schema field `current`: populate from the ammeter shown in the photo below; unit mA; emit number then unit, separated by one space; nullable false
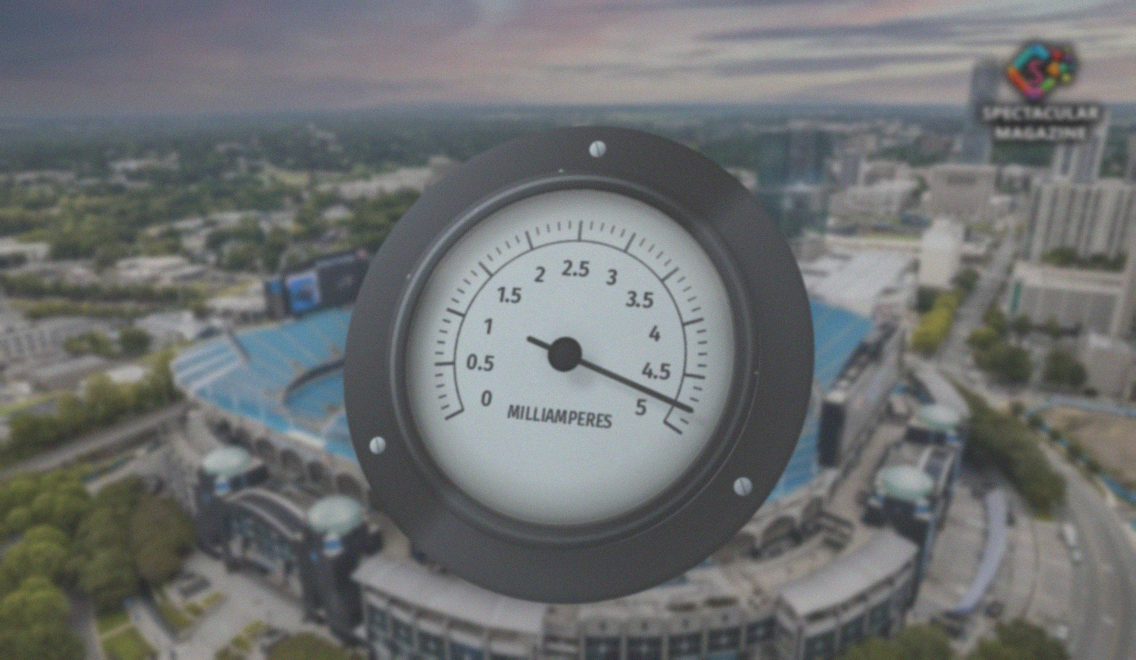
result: 4.8 mA
